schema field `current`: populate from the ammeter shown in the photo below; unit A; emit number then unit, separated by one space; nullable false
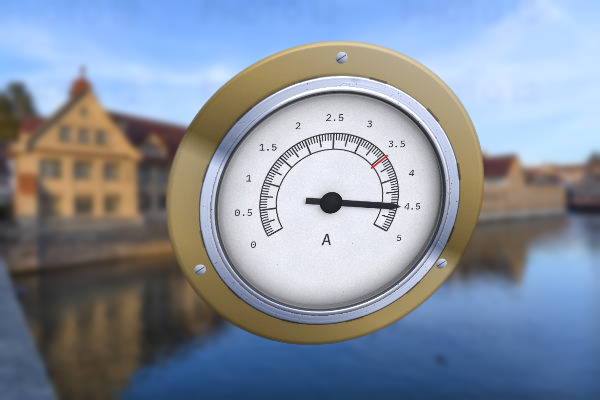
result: 4.5 A
